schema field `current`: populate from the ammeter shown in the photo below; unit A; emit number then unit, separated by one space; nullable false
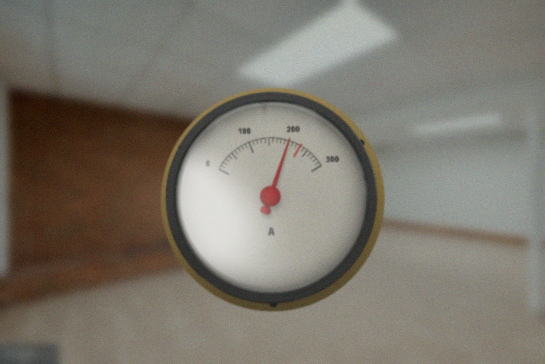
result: 200 A
